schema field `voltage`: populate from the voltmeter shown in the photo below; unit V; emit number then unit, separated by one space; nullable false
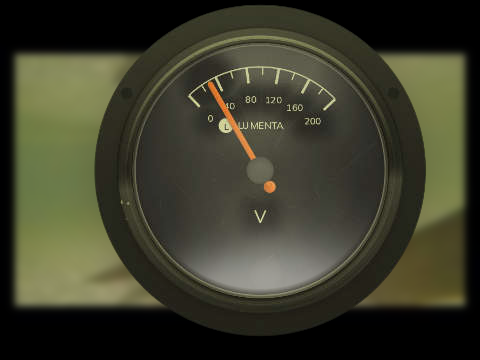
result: 30 V
